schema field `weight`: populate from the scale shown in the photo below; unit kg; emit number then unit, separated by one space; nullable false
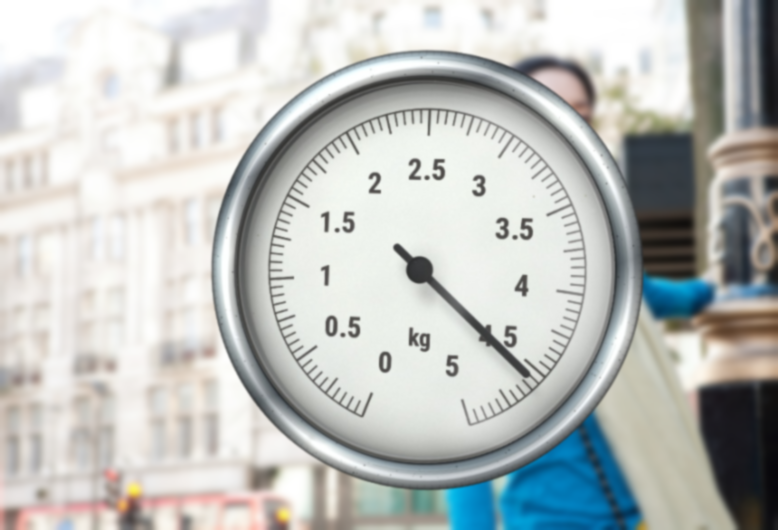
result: 4.55 kg
